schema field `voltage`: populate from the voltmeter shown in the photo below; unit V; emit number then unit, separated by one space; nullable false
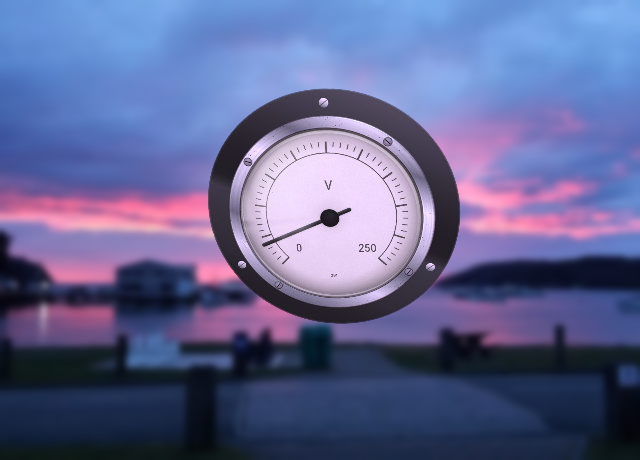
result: 20 V
